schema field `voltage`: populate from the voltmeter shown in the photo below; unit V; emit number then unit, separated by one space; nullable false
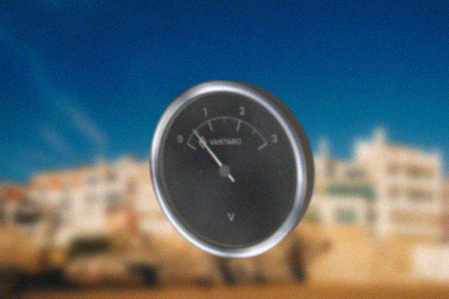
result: 0.5 V
